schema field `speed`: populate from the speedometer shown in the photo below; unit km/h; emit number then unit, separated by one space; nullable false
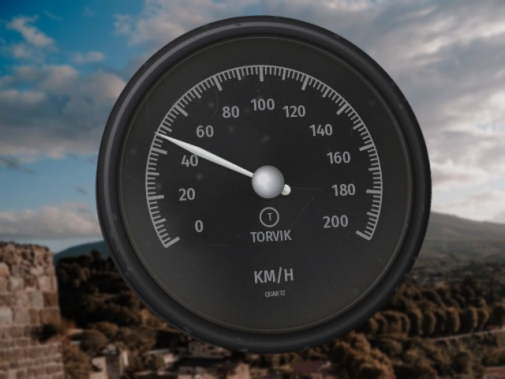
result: 46 km/h
